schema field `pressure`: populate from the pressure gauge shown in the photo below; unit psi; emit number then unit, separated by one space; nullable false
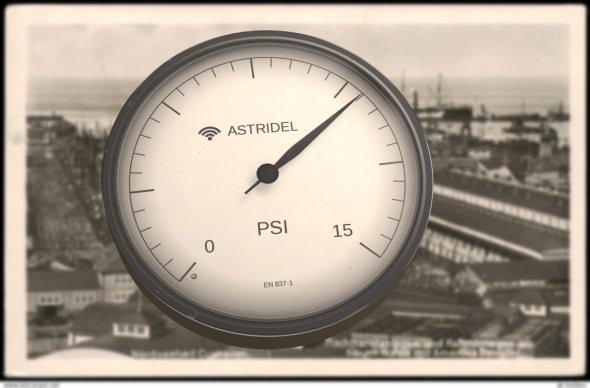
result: 10.5 psi
